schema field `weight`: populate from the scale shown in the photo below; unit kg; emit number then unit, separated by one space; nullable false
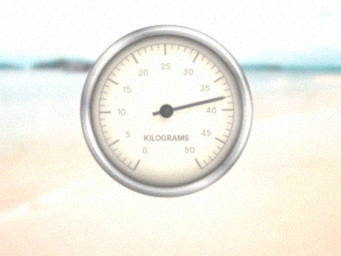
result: 38 kg
